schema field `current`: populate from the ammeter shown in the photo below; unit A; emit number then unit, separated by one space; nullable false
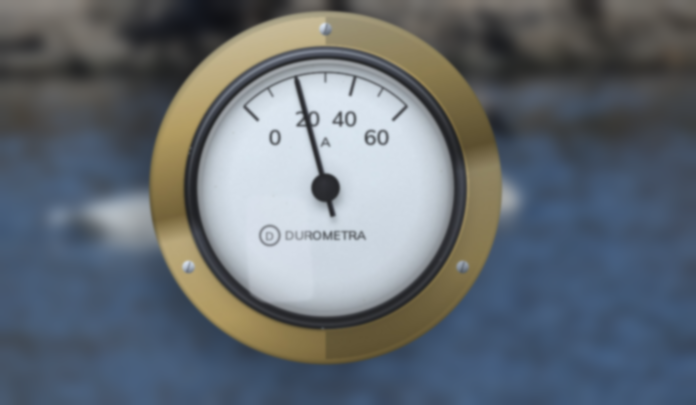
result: 20 A
